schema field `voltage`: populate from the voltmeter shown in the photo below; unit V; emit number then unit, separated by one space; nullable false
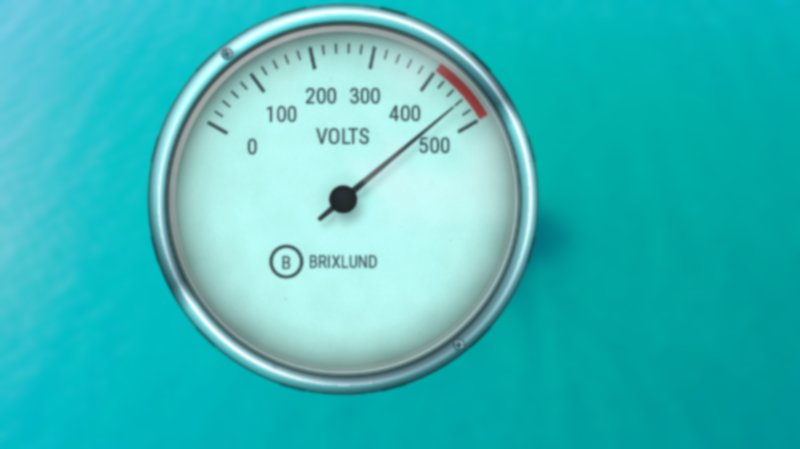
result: 460 V
